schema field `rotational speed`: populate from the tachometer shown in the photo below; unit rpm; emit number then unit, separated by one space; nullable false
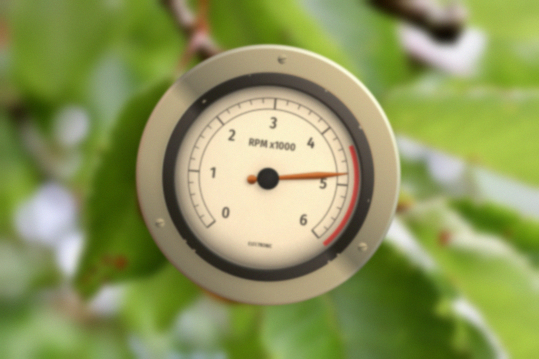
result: 4800 rpm
